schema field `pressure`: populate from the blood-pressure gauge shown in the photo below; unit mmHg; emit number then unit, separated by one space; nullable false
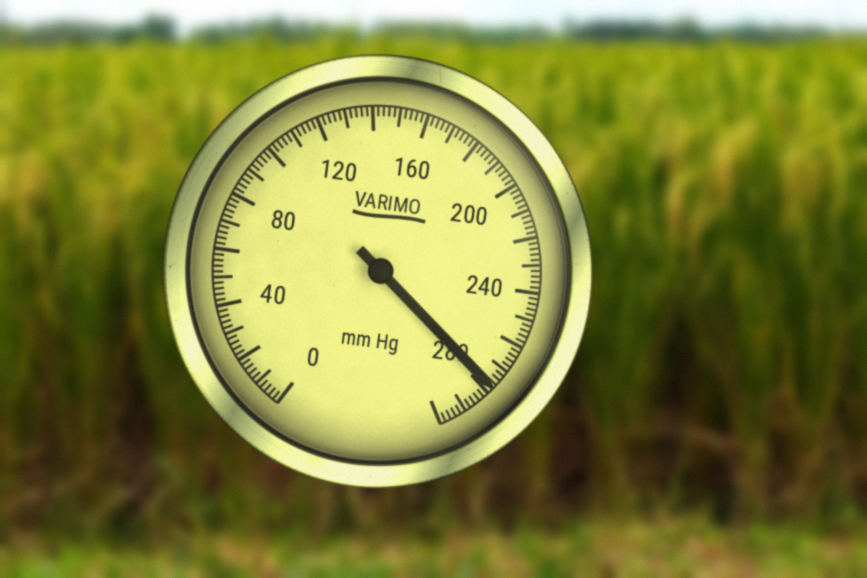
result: 278 mmHg
